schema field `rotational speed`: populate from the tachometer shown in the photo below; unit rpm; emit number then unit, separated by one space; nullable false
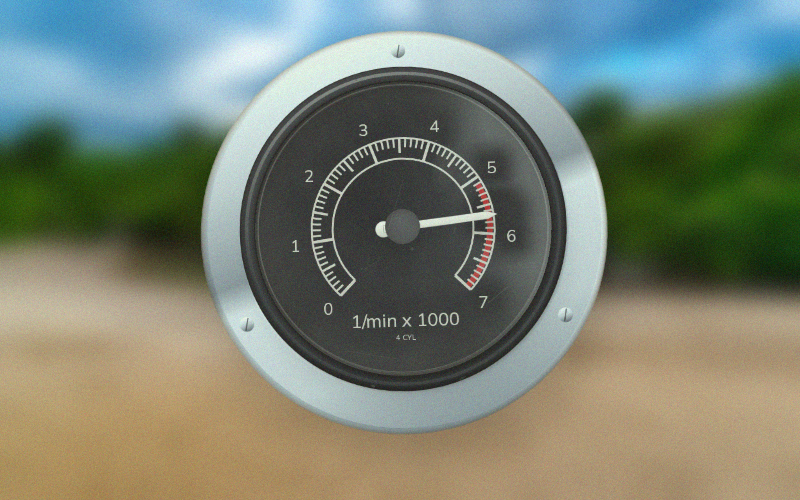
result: 5700 rpm
